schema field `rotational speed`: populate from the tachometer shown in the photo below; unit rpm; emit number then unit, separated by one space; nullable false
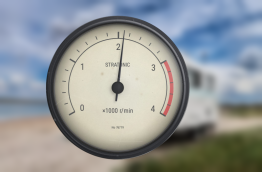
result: 2100 rpm
